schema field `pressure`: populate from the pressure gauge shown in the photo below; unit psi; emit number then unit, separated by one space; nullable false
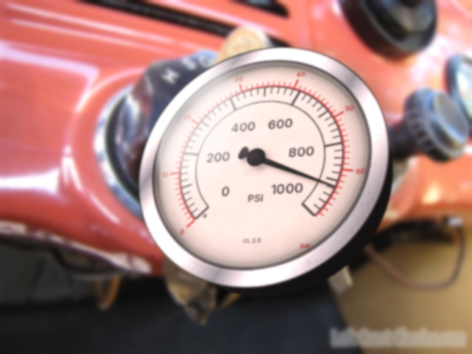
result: 920 psi
